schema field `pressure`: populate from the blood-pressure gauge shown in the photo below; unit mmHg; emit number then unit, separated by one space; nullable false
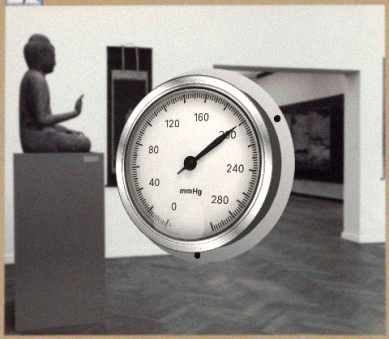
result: 200 mmHg
